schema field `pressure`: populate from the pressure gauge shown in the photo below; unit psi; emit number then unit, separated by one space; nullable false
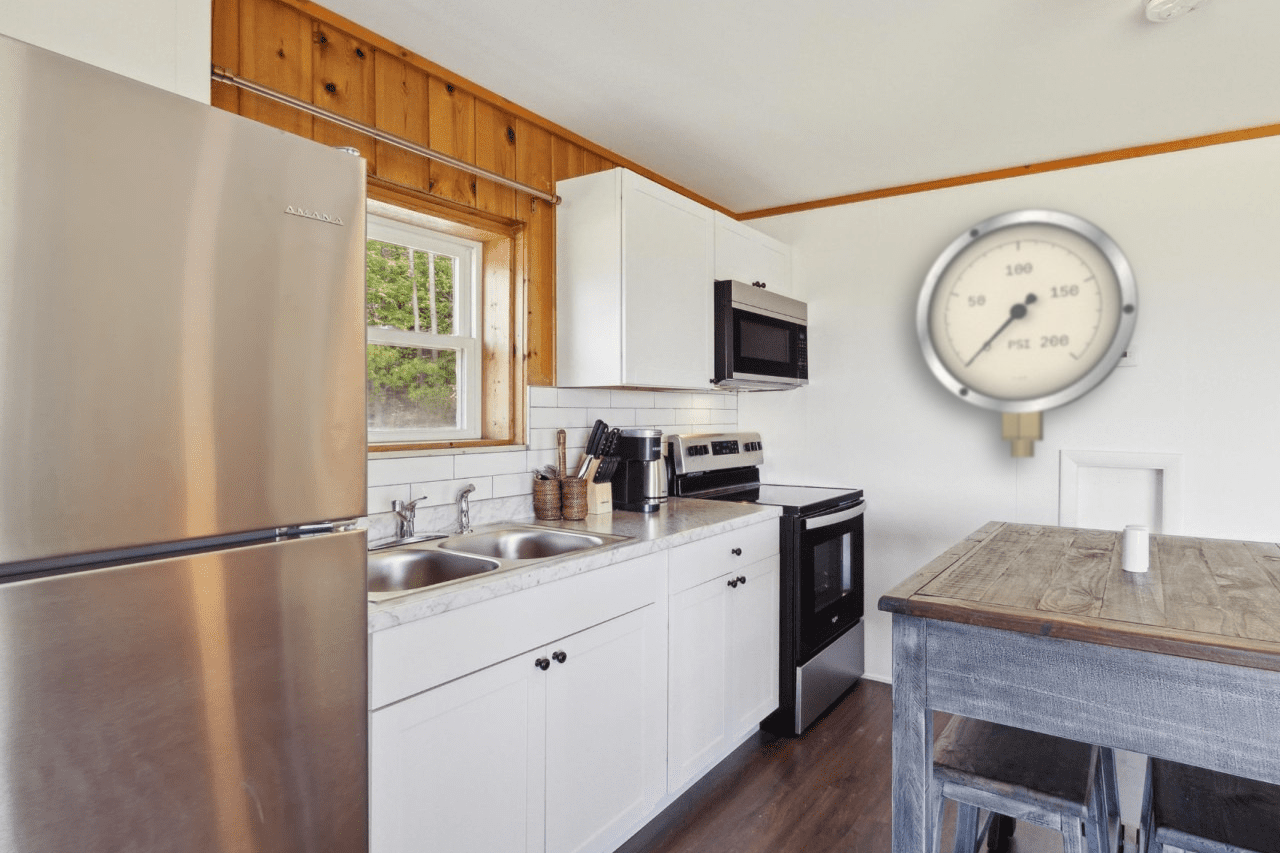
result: 0 psi
